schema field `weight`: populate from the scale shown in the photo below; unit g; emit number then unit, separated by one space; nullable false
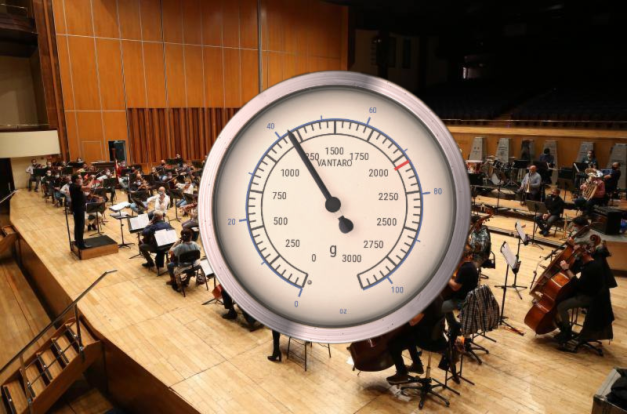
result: 1200 g
